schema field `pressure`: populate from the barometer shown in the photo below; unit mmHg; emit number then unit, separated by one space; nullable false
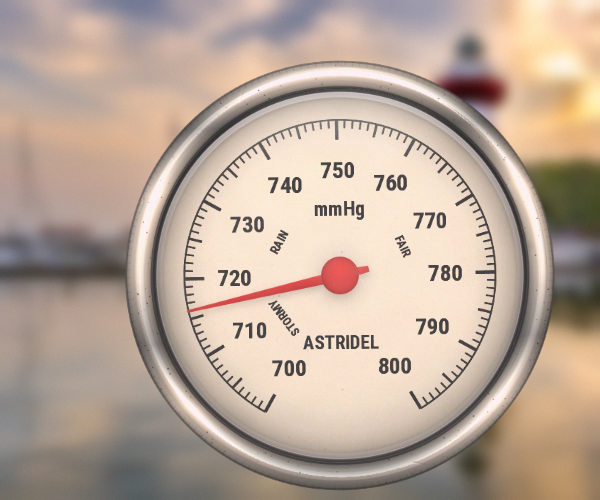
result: 716 mmHg
